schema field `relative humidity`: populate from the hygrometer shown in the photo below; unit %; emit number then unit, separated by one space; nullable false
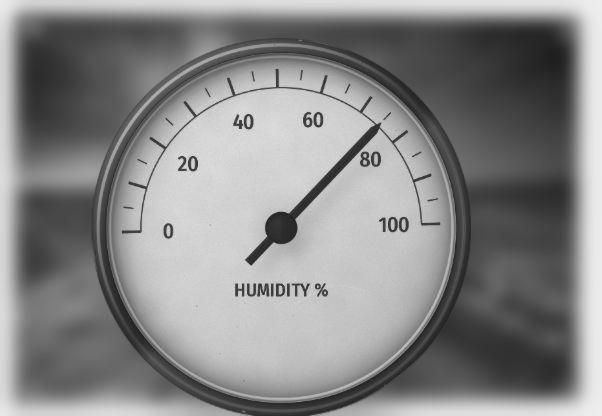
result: 75 %
